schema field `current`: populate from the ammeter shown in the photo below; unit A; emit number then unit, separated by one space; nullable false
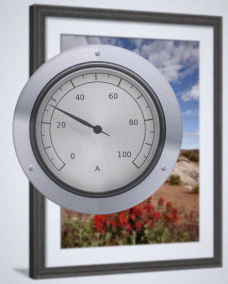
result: 27.5 A
